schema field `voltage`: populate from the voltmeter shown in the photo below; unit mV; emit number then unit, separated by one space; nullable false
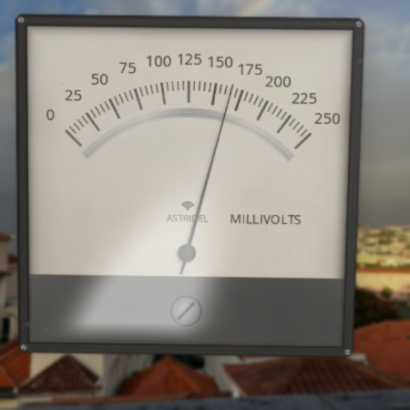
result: 165 mV
